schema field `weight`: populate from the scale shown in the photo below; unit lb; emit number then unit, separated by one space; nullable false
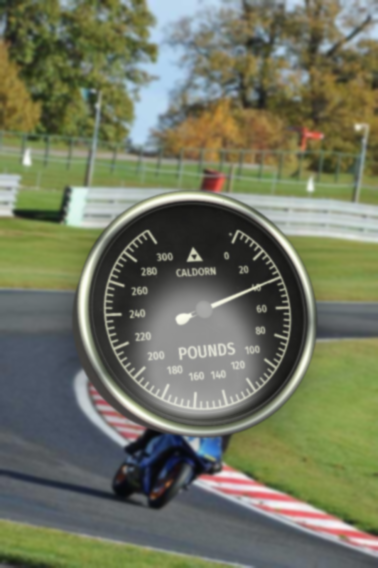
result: 40 lb
